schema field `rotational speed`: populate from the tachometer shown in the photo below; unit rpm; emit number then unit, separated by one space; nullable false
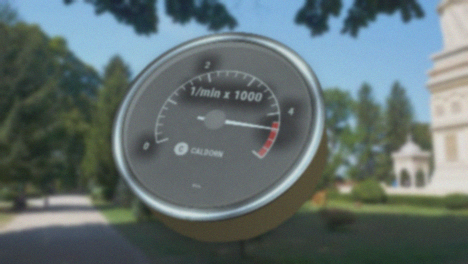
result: 4400 rpm
